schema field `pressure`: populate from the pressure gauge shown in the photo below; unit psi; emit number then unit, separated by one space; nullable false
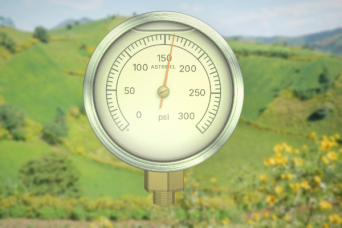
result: 160 psi
